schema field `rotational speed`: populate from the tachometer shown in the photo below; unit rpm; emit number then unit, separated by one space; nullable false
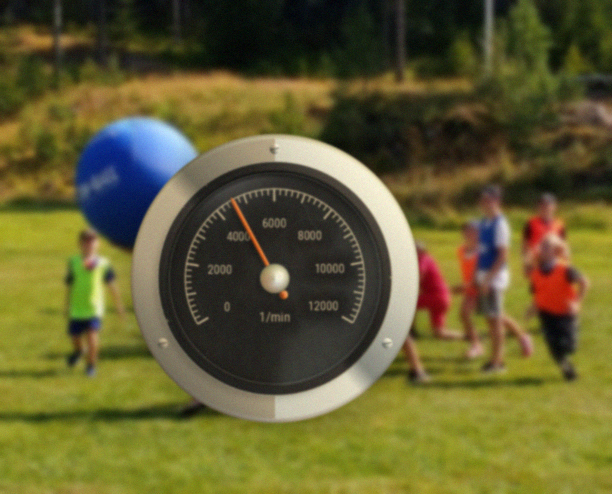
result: 4600 rpm
